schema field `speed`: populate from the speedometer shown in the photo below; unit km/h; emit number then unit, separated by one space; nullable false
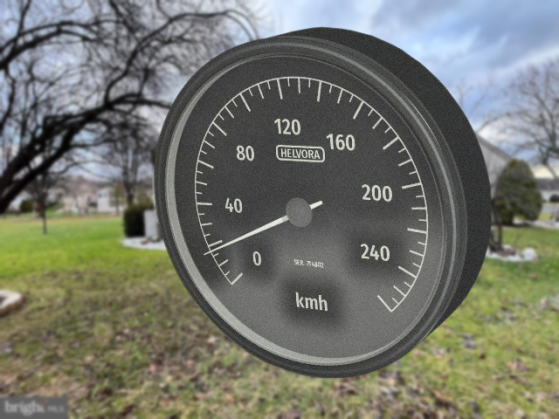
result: 17.5 km/h
